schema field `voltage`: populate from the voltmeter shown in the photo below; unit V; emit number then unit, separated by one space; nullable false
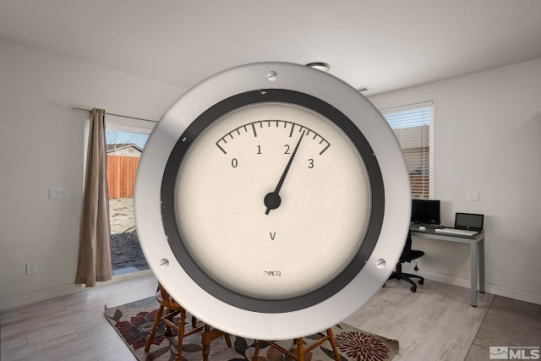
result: 2.3 V
